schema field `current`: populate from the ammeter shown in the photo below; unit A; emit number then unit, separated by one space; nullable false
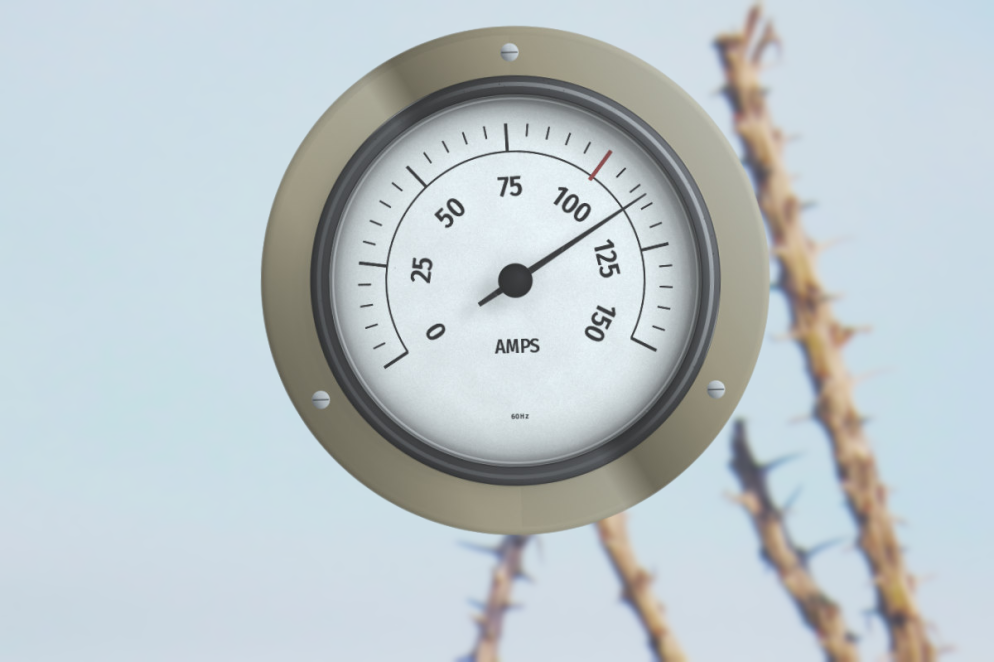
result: 112.5 A
